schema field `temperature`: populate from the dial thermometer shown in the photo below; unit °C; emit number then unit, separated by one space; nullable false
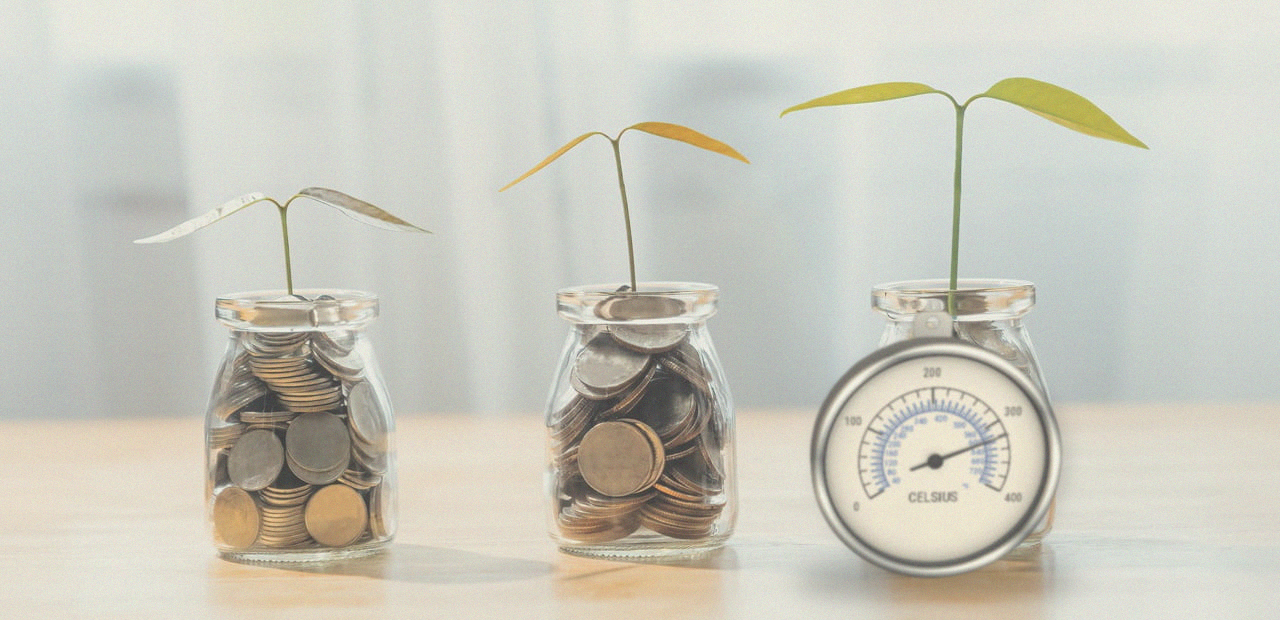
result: 320 °C
